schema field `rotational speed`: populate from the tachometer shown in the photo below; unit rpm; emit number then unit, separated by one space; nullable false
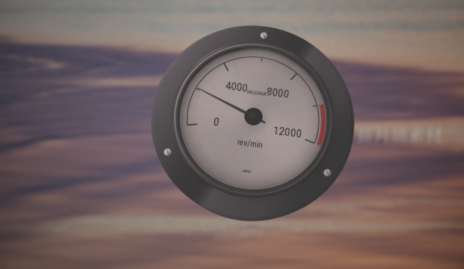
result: 2000 rpm
